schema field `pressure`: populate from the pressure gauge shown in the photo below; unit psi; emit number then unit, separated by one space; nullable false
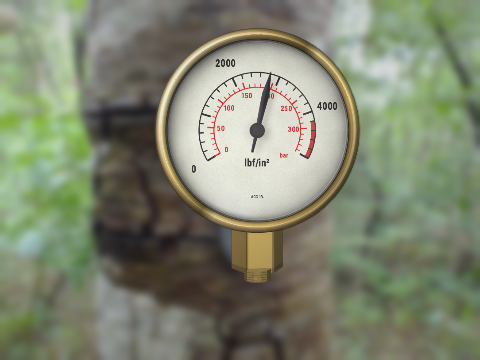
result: 2800 psi
